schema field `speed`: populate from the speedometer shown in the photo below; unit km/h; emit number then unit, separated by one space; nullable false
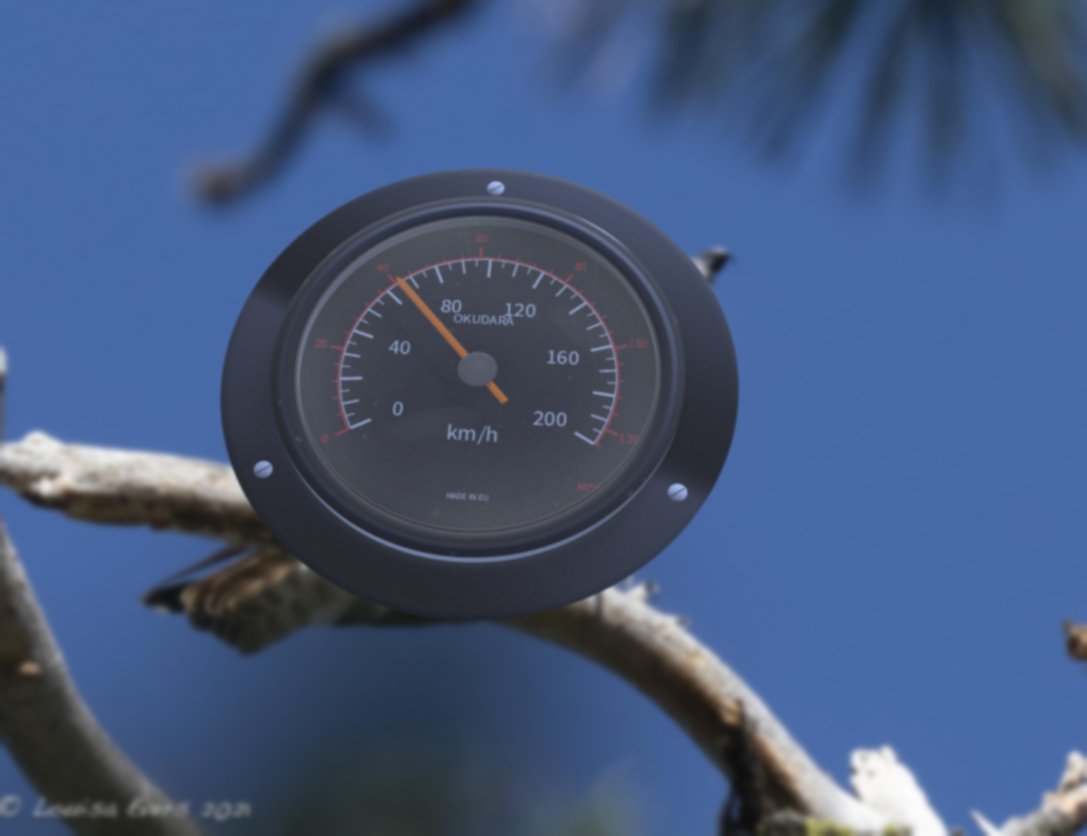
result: 65 km/h
